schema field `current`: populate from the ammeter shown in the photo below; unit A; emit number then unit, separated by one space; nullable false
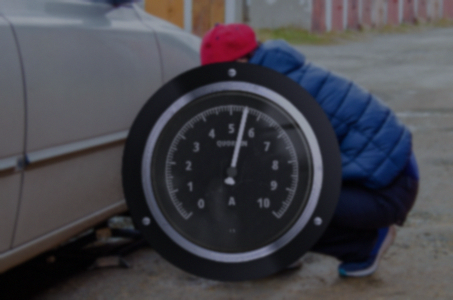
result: 5.5 A
